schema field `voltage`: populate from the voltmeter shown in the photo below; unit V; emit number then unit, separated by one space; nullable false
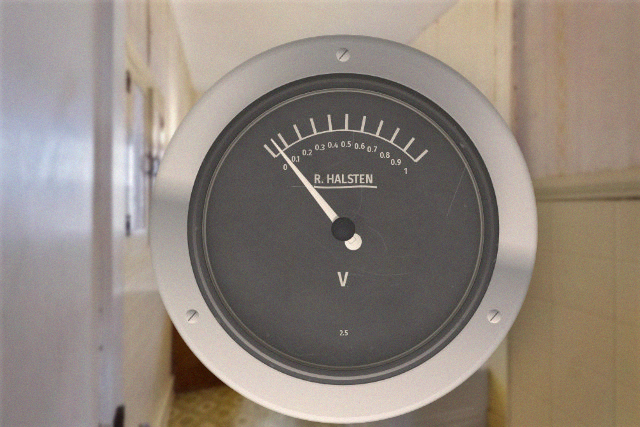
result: 0.05 V
